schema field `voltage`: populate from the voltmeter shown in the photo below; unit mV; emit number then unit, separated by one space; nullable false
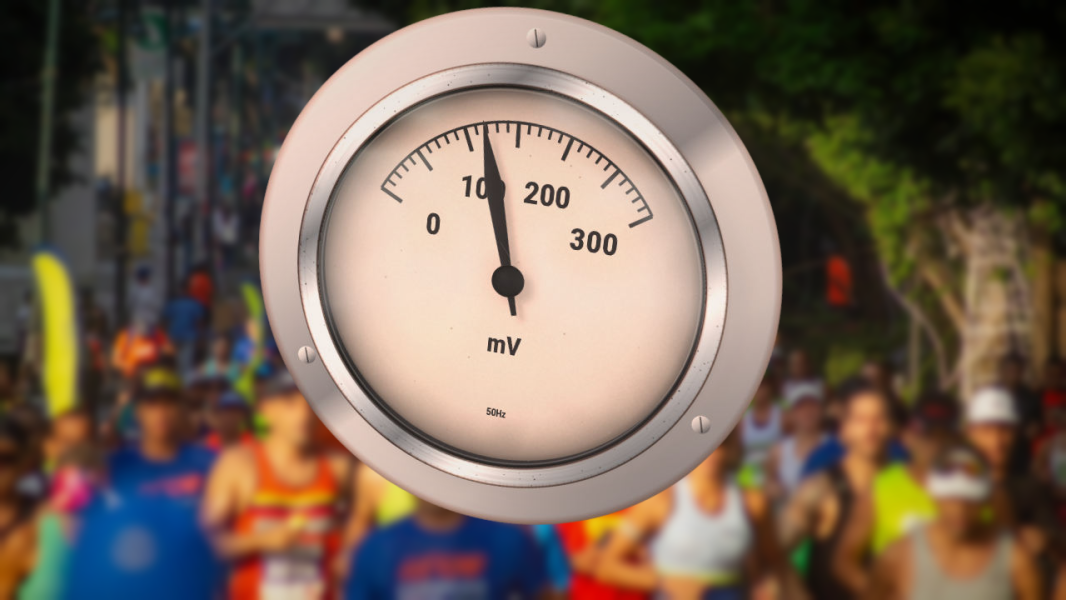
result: 120 mV
